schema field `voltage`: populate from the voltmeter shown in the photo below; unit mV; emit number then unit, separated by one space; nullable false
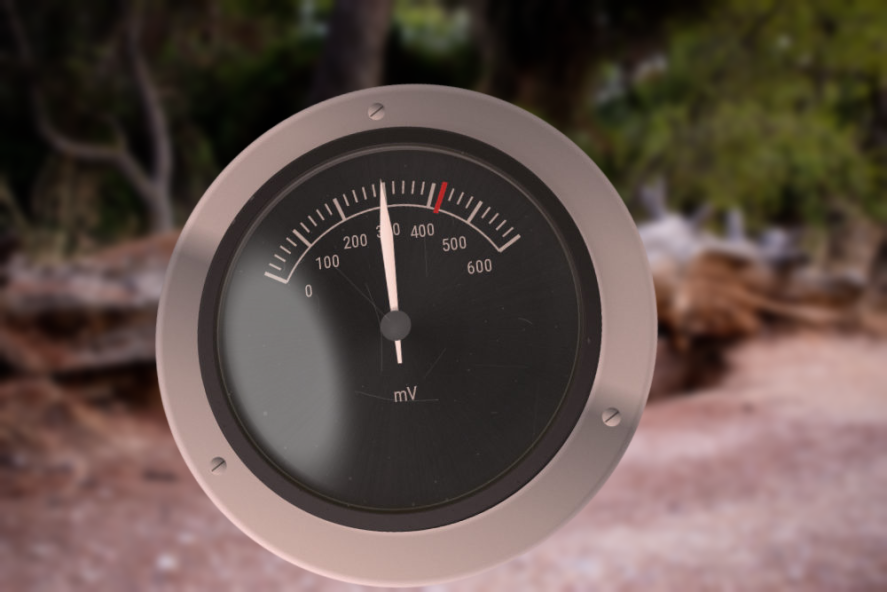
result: 300 mV
